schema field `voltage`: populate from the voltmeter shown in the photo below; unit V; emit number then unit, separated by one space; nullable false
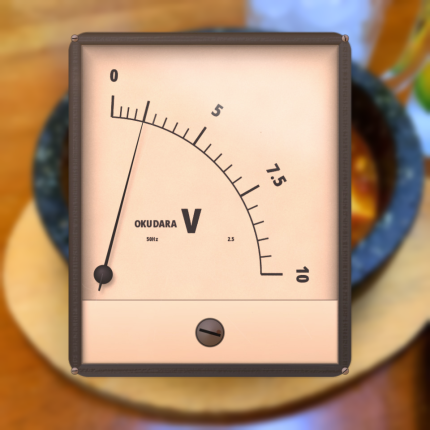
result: 2.5 V
